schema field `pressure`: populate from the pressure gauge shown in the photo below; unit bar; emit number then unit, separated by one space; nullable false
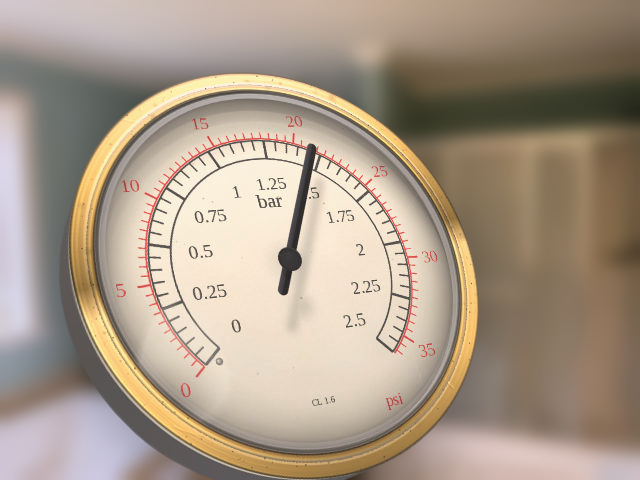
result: 1.45 bar
